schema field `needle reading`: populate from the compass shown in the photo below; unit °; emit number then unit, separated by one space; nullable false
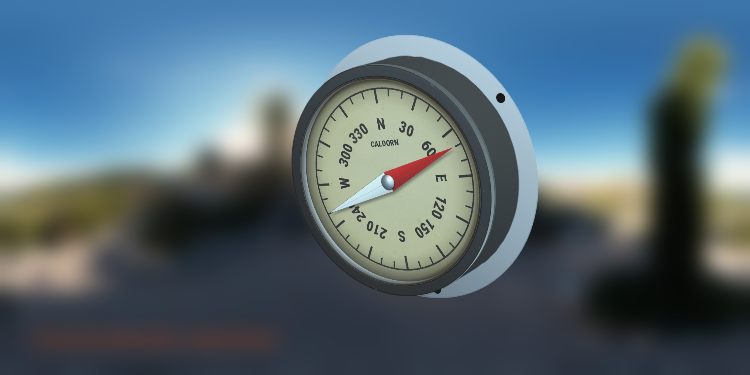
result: 70 °
